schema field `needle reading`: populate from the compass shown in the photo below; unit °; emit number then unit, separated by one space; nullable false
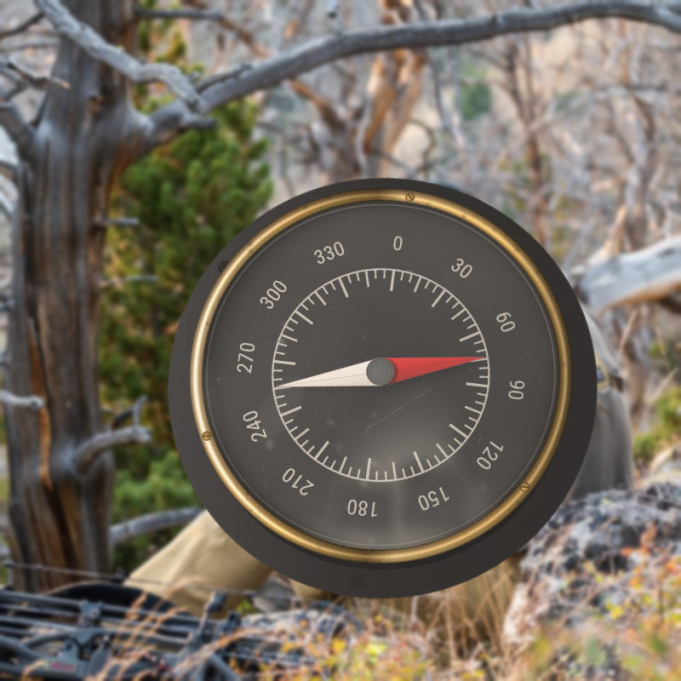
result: 75 °
